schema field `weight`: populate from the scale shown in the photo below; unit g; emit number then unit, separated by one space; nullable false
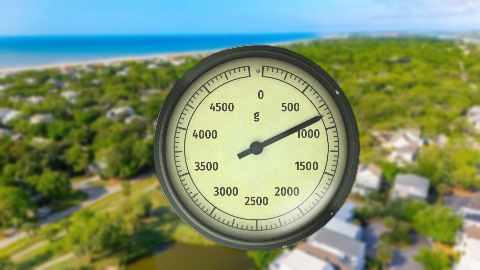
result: 850 g
